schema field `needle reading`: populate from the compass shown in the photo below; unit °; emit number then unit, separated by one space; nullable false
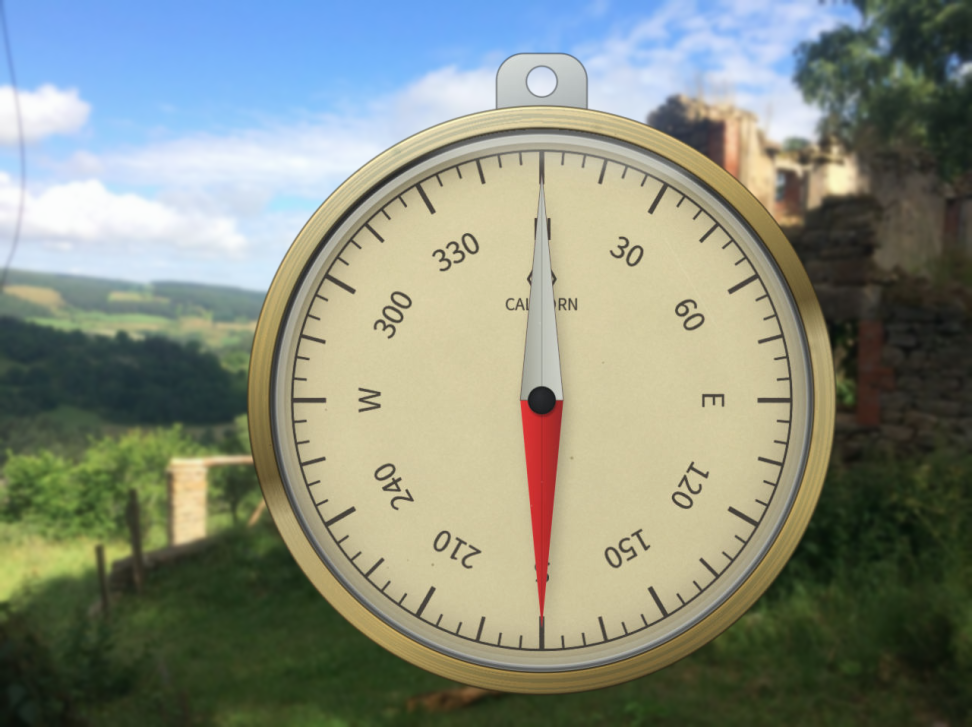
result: 180 °
